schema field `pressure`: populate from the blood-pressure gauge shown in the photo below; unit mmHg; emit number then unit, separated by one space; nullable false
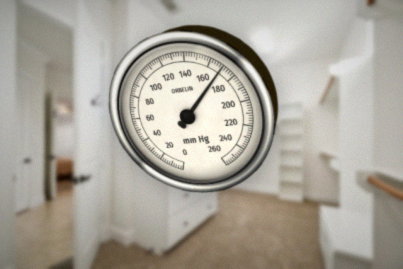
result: 170 mmHg
